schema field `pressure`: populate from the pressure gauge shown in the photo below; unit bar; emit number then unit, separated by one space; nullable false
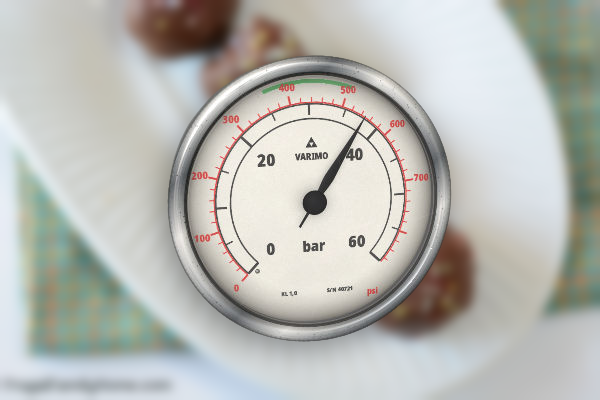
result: 37.5 bar
